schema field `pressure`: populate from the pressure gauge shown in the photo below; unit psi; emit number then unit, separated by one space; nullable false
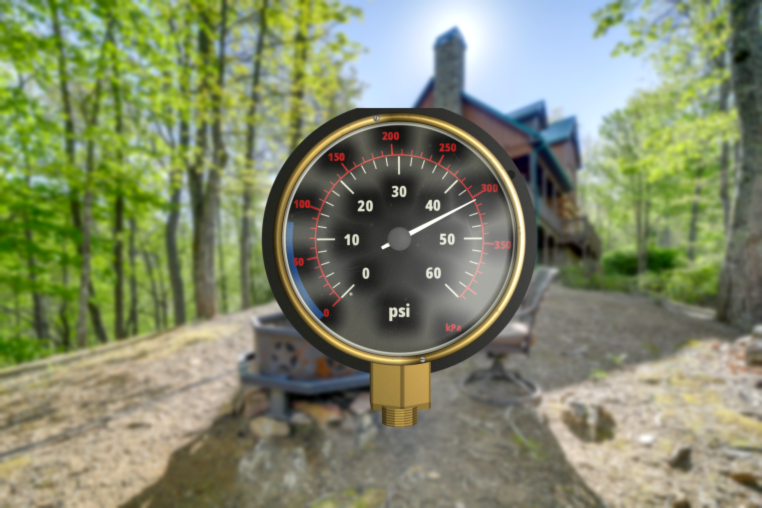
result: 44 psi
